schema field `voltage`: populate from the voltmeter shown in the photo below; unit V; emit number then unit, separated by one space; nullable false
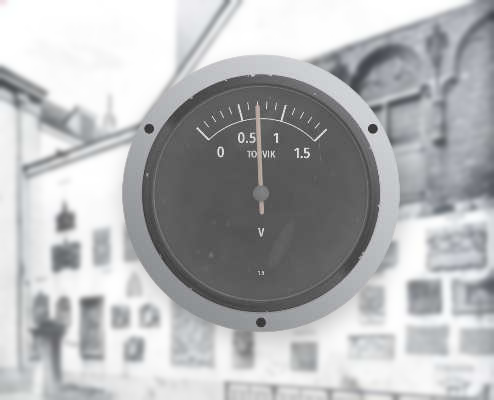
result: 0.7 V
